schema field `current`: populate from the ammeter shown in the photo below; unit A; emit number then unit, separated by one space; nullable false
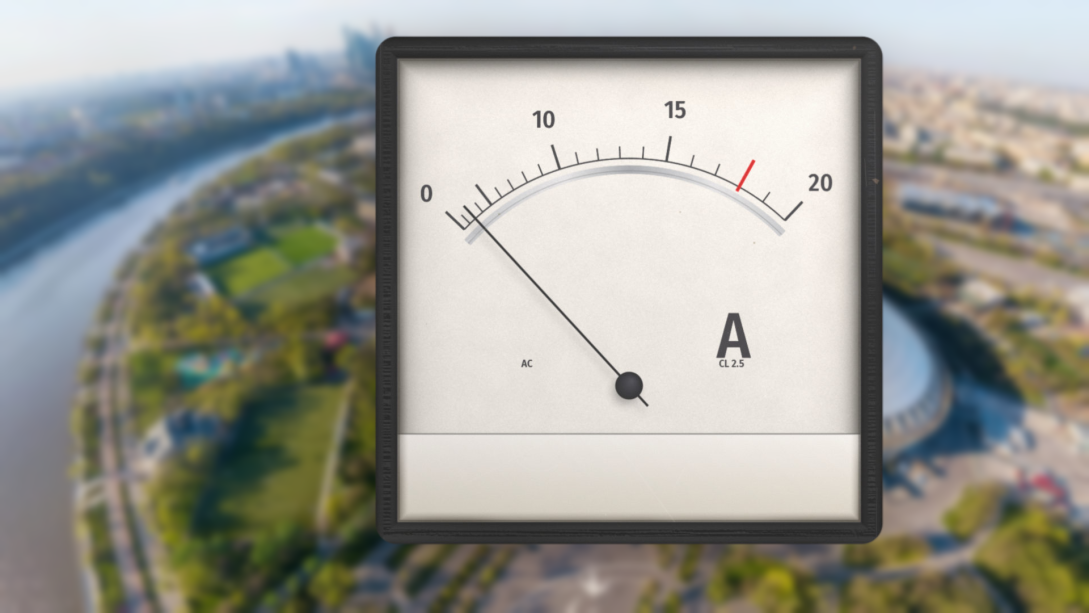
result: 3 A
